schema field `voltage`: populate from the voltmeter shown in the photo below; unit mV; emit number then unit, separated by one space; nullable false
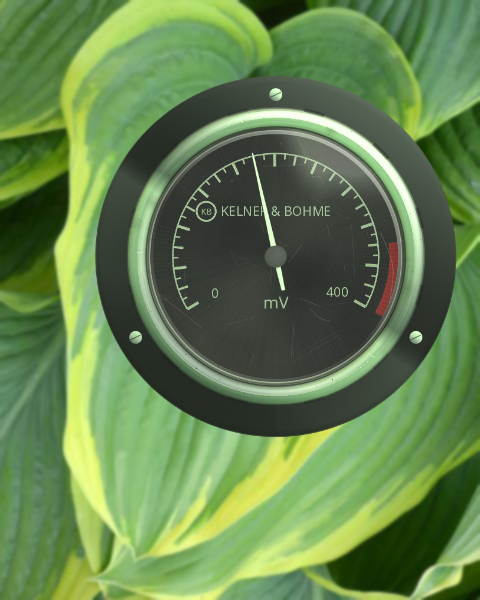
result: 180 mV
